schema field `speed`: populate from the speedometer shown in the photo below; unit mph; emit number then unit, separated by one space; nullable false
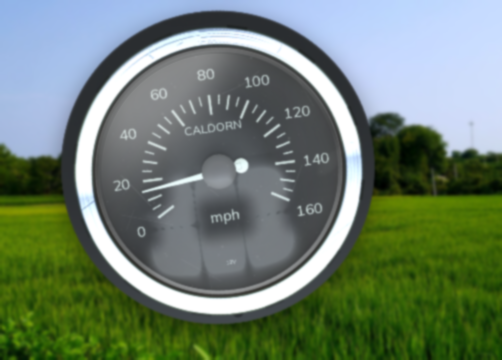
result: 15 mph
